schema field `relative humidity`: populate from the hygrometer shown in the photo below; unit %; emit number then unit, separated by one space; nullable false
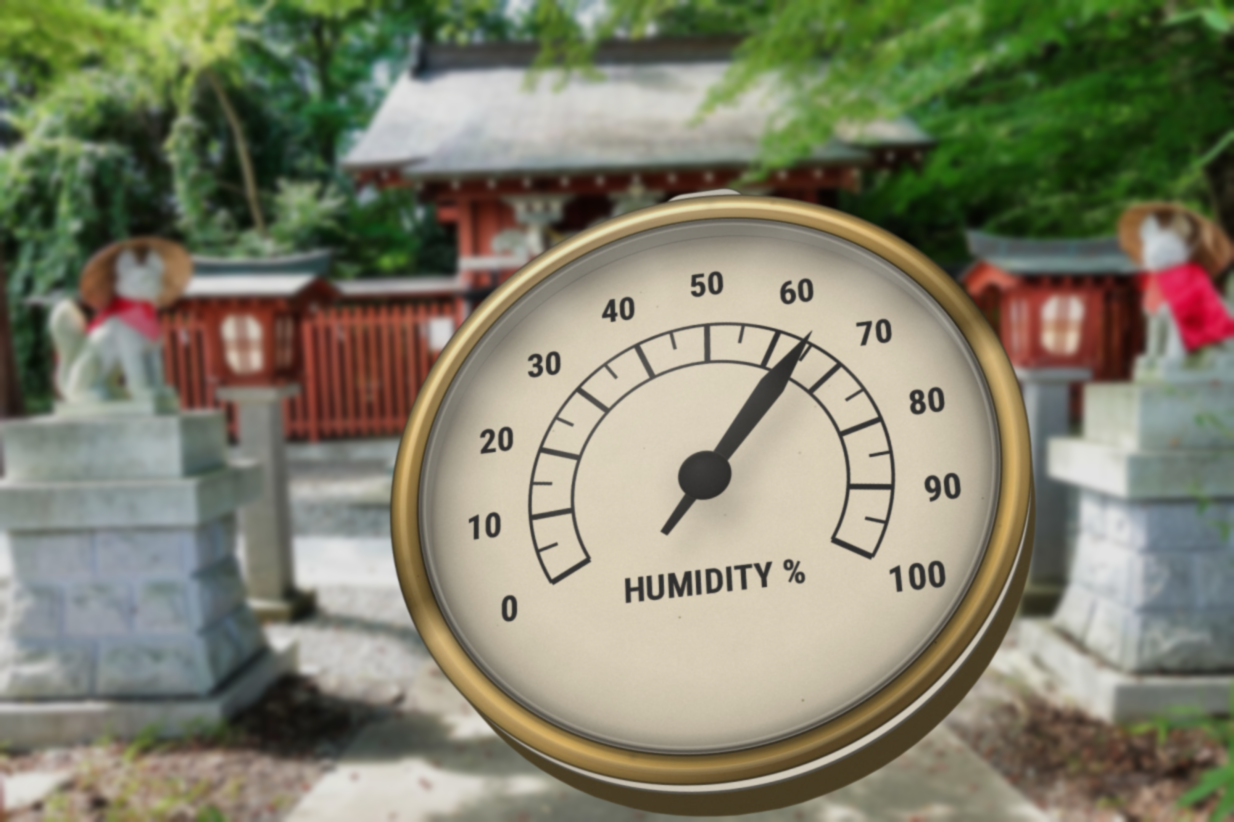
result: 65 %
